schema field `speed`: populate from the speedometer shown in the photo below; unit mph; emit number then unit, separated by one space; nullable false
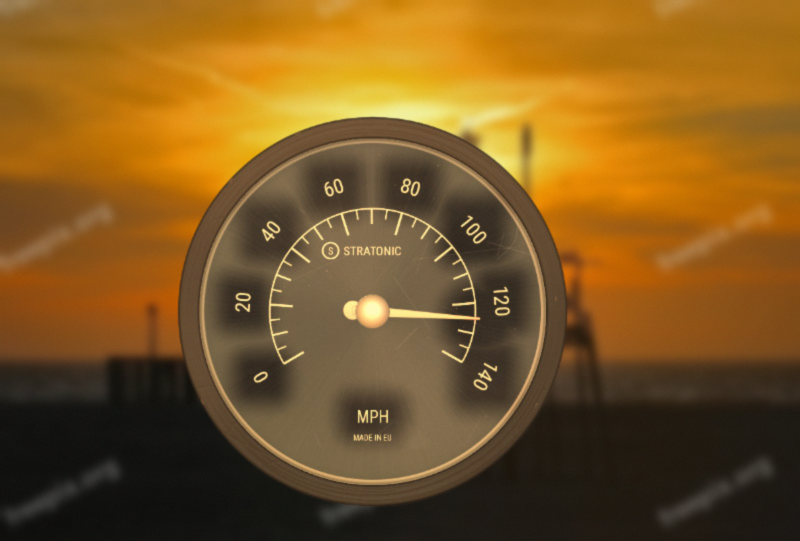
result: 125 mph
